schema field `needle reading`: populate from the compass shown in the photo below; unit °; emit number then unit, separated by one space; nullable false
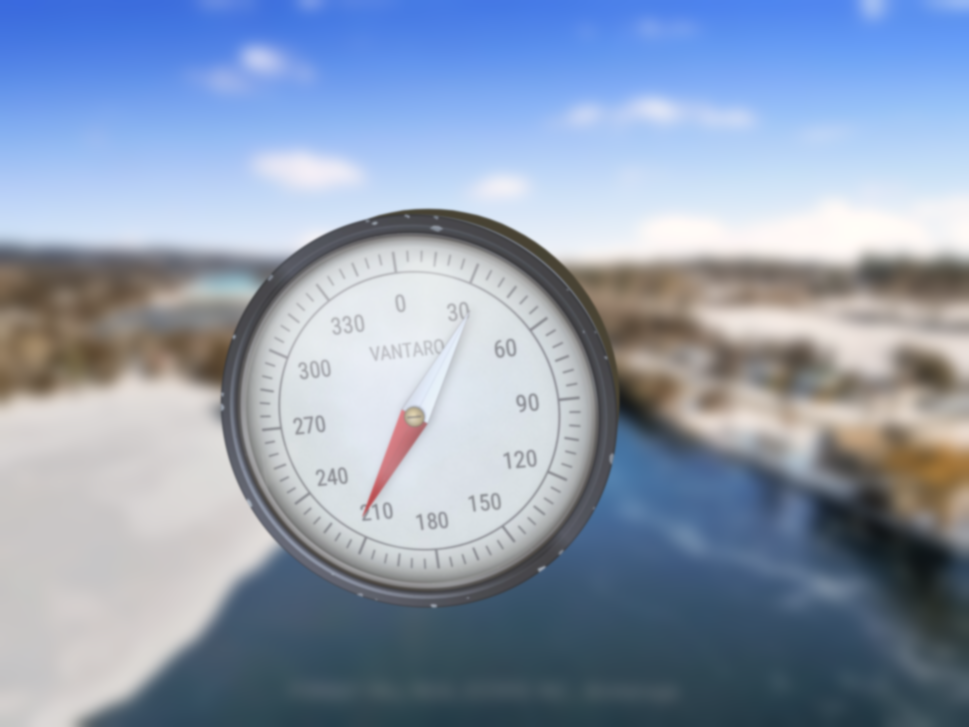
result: 215 °
